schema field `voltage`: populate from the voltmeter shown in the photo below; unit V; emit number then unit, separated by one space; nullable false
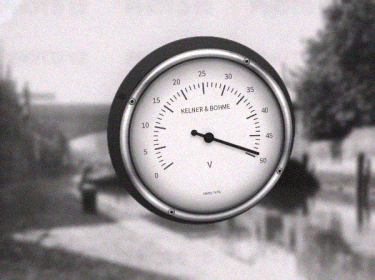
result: 49 V
